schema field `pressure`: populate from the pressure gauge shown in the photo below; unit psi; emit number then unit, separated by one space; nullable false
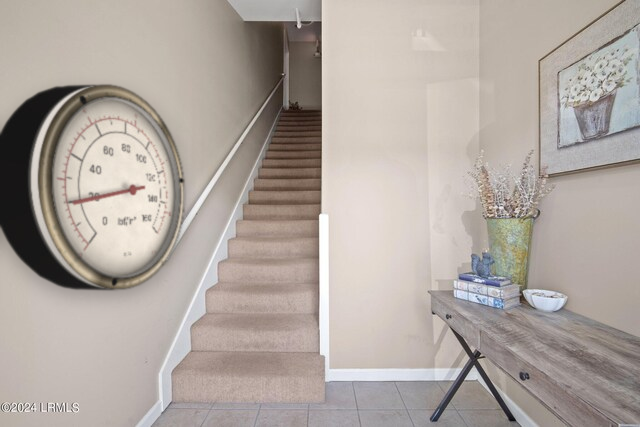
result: 20 psi
